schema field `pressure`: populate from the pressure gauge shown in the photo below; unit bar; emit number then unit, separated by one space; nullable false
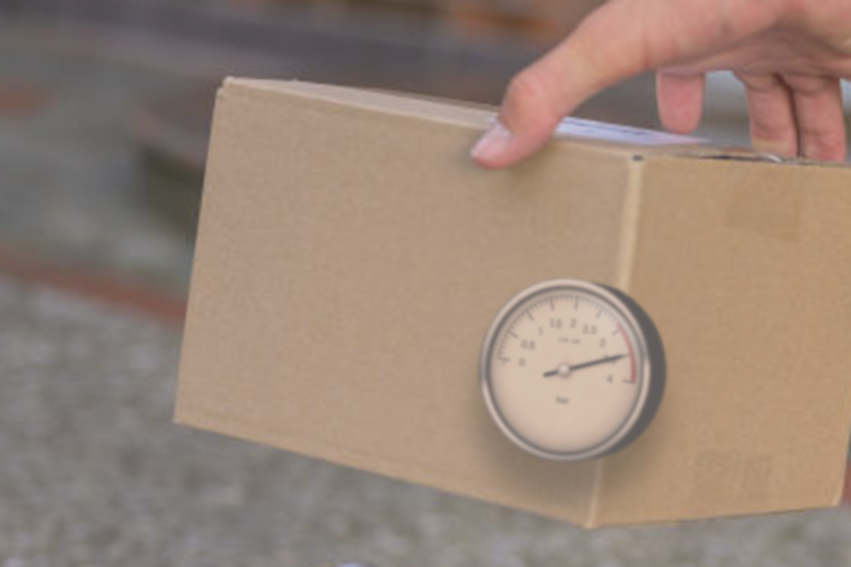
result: 3.5 bar
